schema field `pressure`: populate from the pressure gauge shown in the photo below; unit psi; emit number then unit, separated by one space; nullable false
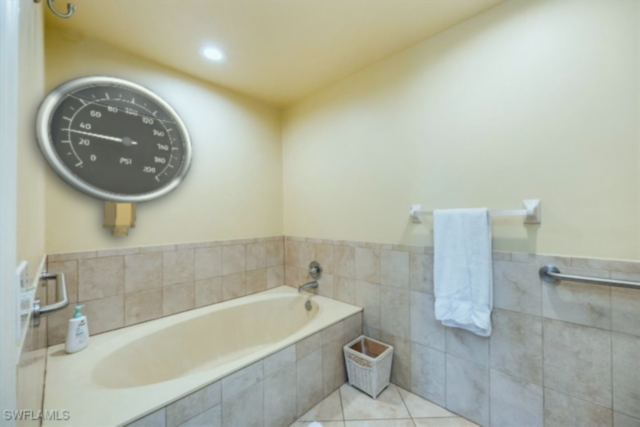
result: 30 psi
